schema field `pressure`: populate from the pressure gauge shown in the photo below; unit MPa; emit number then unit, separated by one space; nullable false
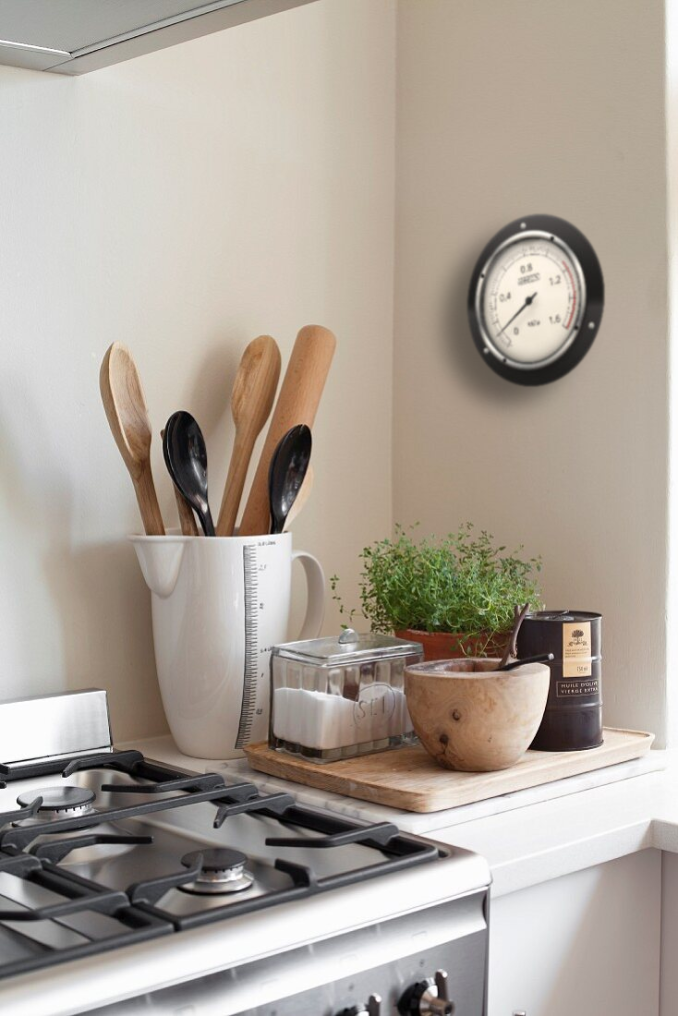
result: 0.1 MPa
